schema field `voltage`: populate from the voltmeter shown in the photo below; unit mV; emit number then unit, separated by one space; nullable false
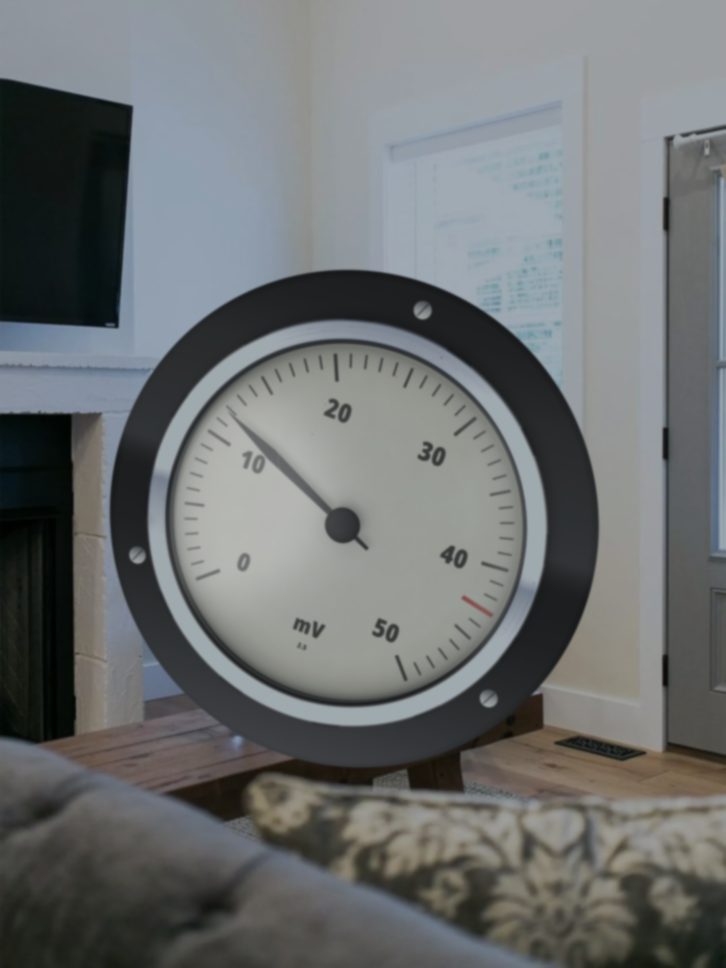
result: 12 mV
